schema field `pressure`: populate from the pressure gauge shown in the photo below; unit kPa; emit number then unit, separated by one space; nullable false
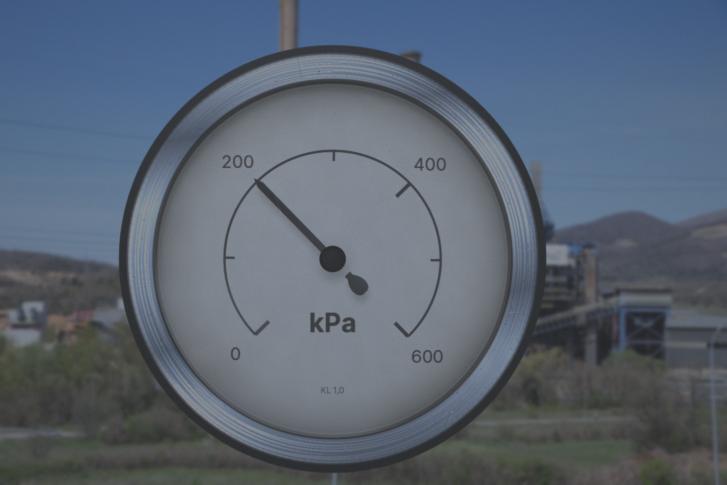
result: 200 kPa
